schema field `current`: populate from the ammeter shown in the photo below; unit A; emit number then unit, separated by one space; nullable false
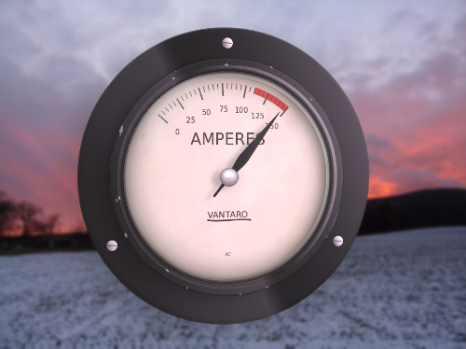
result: 145 A
